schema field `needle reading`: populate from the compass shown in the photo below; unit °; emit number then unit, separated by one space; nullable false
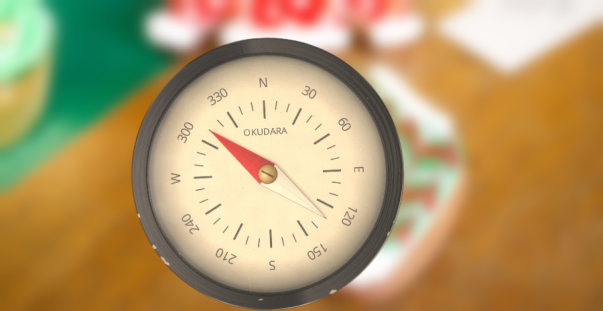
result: 310 °
